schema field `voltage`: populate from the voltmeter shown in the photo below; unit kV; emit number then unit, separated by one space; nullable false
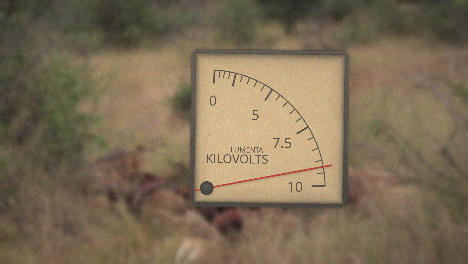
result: 9.25 kV
